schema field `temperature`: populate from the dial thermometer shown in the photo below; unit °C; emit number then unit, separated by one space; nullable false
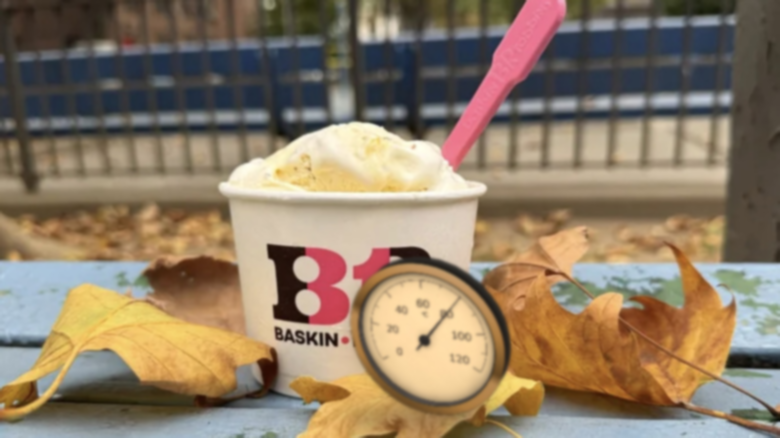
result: 80 °C
